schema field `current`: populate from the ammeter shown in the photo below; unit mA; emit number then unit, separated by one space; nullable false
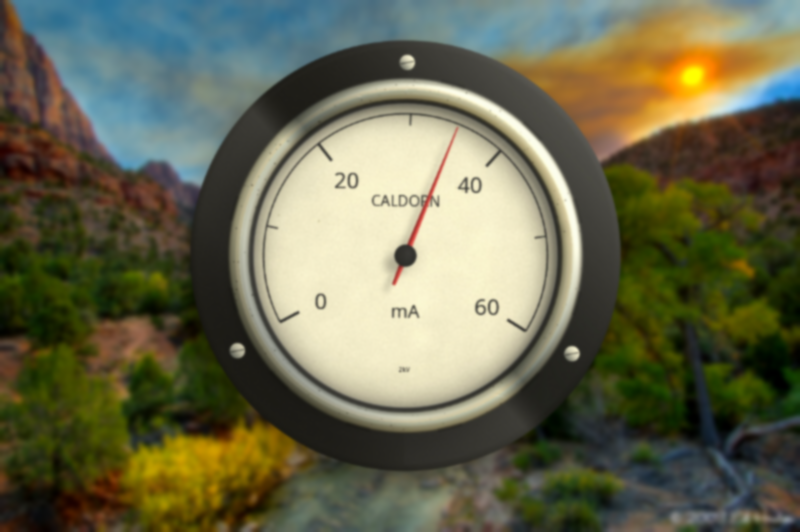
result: 35 mA
